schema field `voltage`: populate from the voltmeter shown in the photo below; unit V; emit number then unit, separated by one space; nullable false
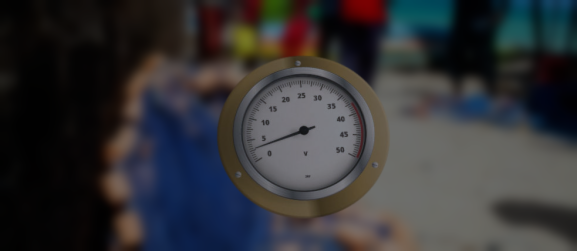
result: 2.5 V
